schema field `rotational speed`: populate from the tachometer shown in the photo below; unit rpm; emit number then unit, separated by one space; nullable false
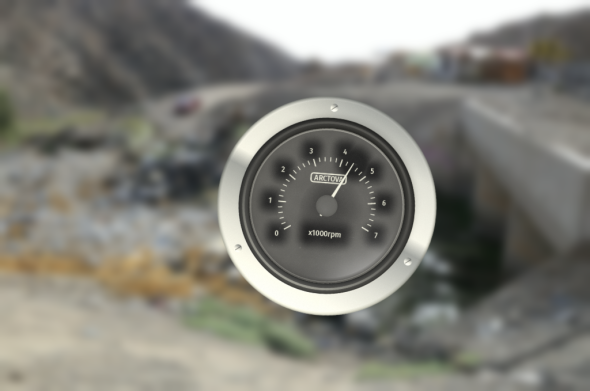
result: 4400 rpm
